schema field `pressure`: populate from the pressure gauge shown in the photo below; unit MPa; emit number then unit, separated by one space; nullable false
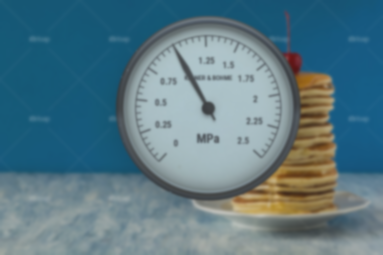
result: 1 MPa
